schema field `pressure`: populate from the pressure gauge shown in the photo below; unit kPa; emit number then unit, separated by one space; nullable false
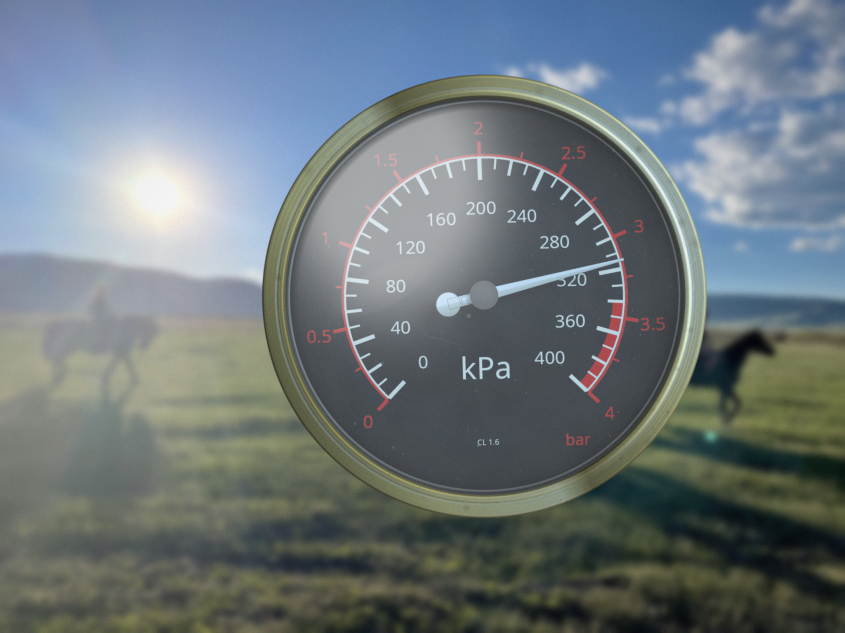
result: 315 kPa
